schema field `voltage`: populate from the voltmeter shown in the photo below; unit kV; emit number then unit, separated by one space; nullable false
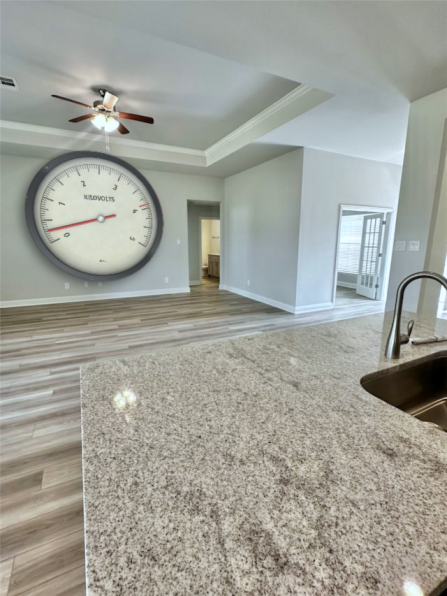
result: 0.25 kV
